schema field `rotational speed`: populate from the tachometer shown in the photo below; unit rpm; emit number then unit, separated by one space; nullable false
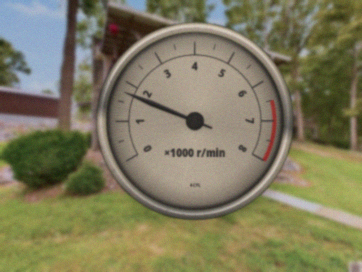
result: 1750 rpm
